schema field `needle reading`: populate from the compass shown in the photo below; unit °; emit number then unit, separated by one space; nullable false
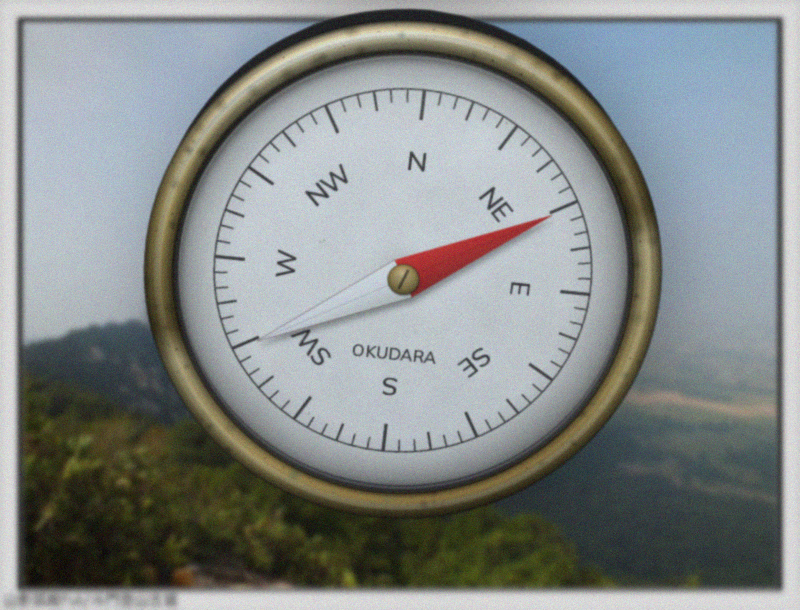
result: 60 °
